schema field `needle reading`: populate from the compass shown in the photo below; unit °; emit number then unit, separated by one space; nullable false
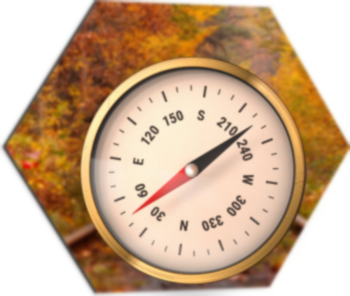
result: 45 °
